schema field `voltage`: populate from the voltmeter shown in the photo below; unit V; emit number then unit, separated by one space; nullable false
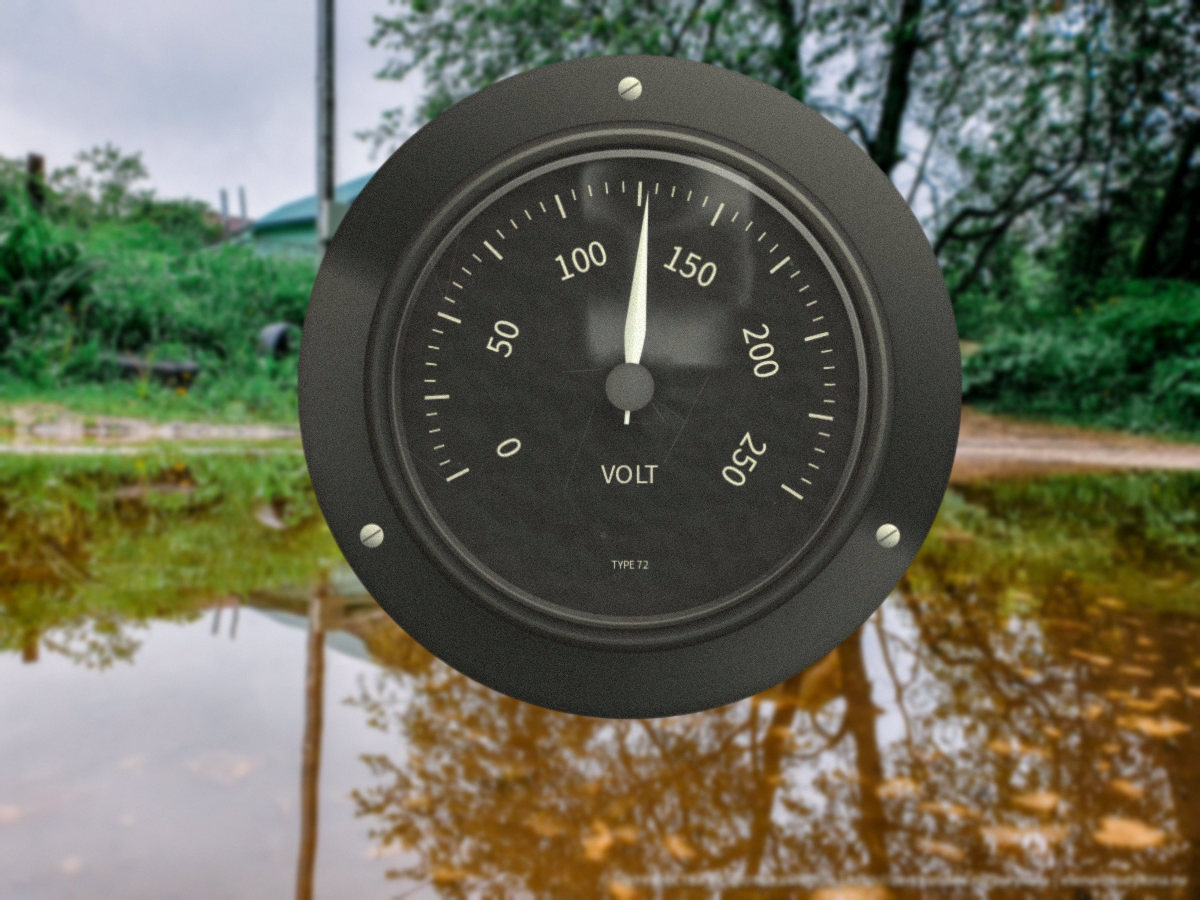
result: 127.5 V
